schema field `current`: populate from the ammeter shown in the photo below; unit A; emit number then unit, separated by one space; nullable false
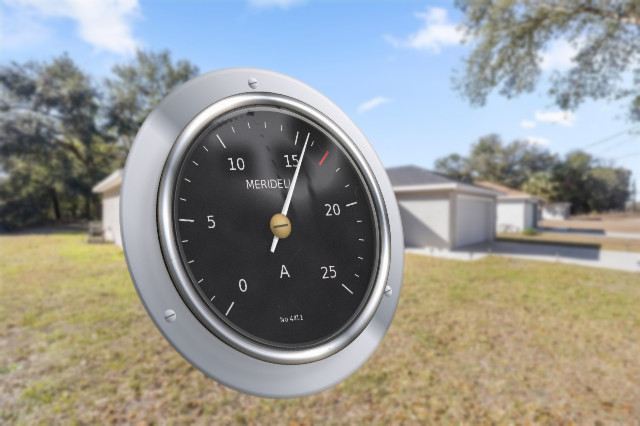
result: 15.5 A
